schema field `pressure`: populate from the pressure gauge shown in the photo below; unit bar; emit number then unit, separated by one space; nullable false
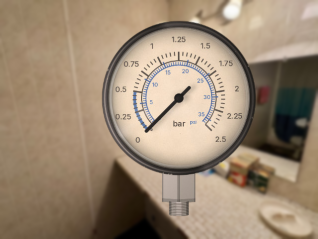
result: 0 bar
